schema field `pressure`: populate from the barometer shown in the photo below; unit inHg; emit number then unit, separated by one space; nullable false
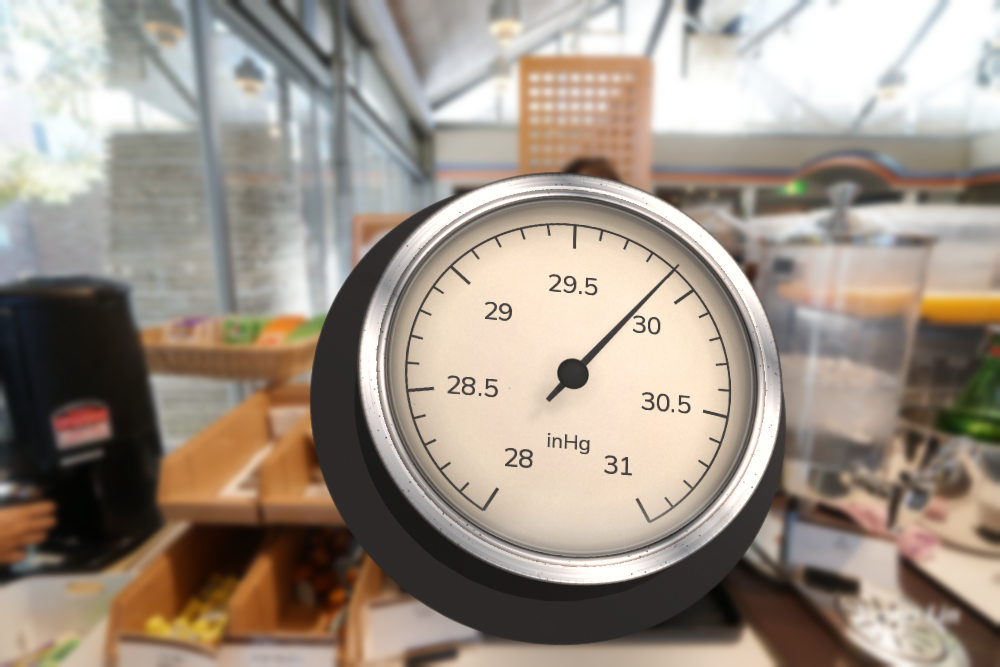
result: 29.9 inHg
